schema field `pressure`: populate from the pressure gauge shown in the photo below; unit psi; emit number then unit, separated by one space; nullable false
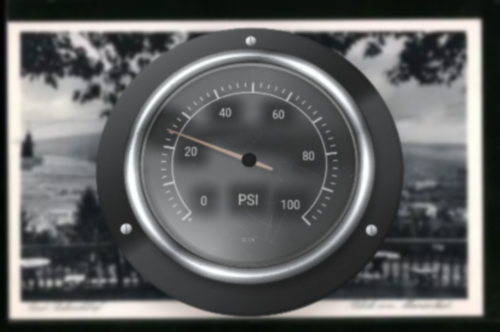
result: 24 psi
